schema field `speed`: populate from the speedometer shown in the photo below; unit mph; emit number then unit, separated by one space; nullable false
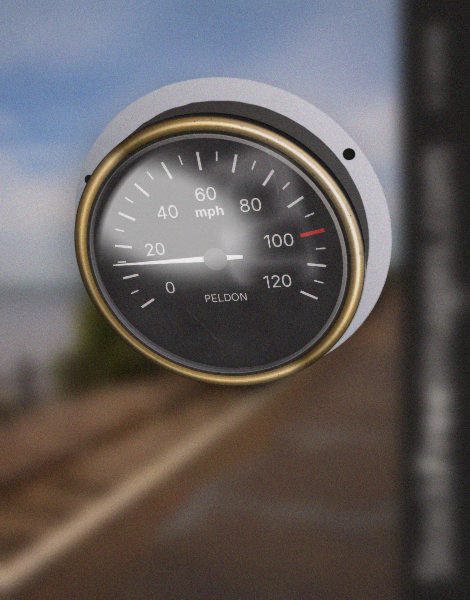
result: 15 mph
